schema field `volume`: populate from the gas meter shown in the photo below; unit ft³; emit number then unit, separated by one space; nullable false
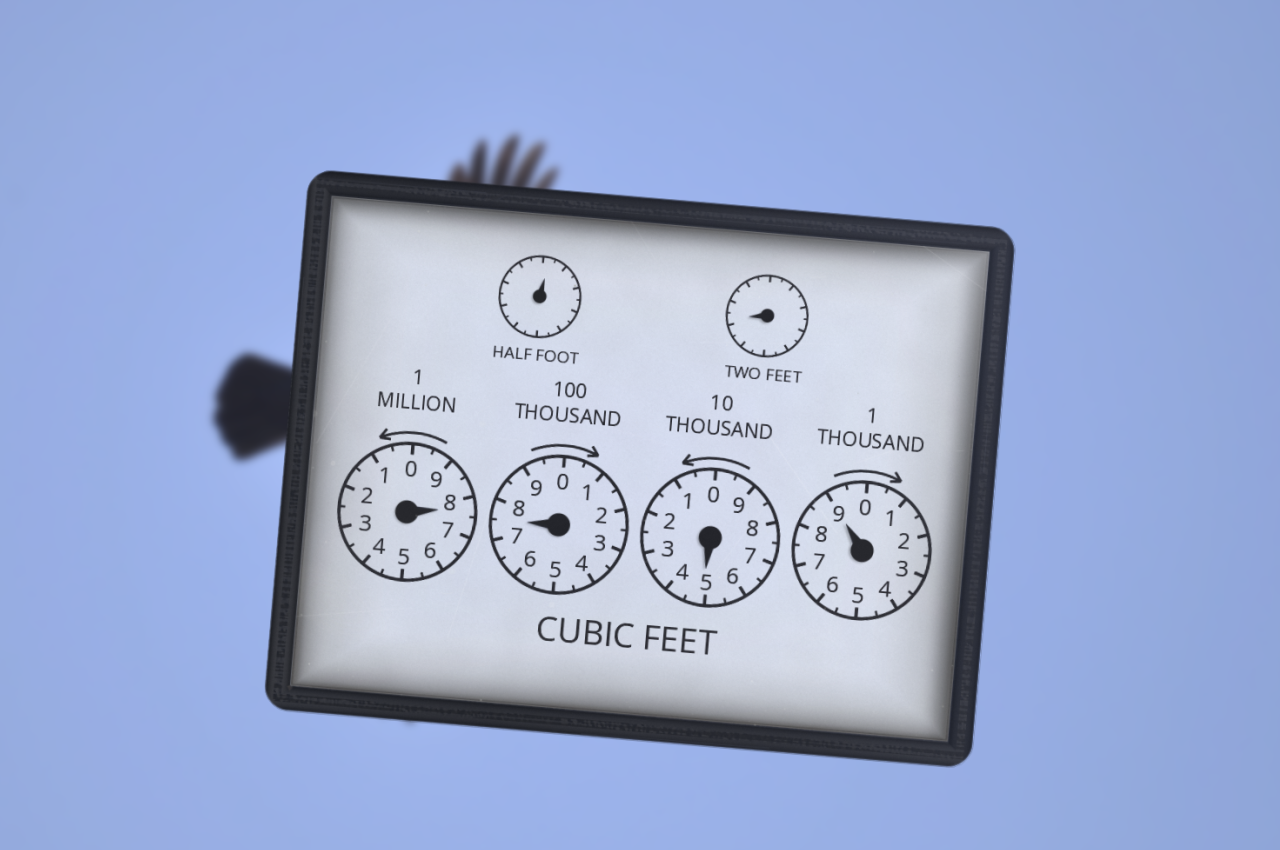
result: 774900 ft³
